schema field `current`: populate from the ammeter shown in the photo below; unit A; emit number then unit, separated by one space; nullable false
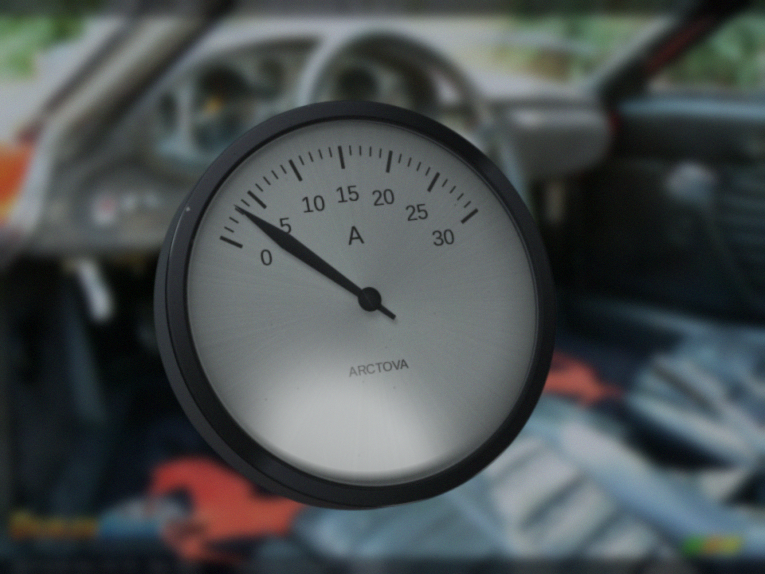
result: 3 A
